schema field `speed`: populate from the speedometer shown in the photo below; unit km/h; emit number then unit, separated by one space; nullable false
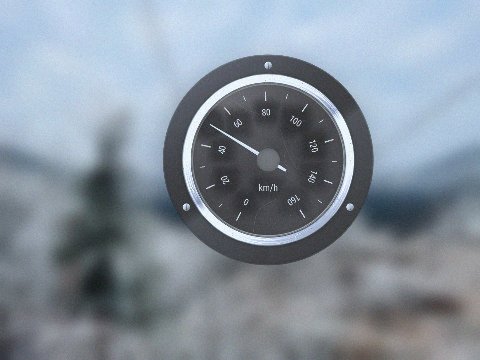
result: 50 km/h
